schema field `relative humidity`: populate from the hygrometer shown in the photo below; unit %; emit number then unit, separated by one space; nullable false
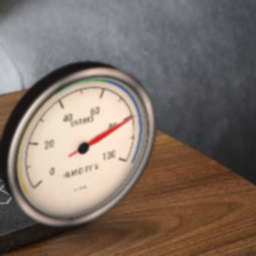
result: 80 %
